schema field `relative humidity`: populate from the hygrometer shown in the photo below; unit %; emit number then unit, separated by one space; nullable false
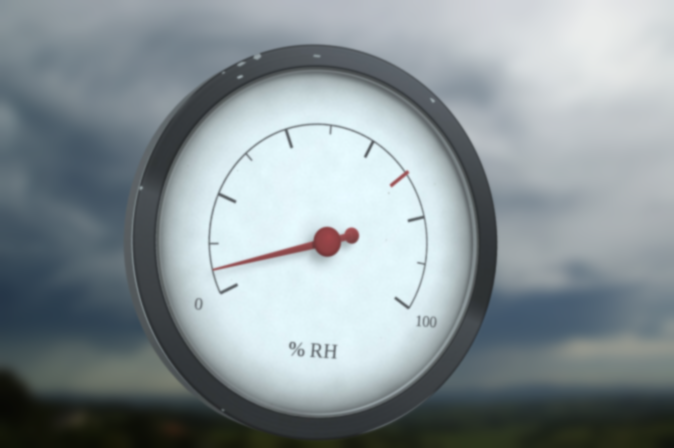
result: 5 %
